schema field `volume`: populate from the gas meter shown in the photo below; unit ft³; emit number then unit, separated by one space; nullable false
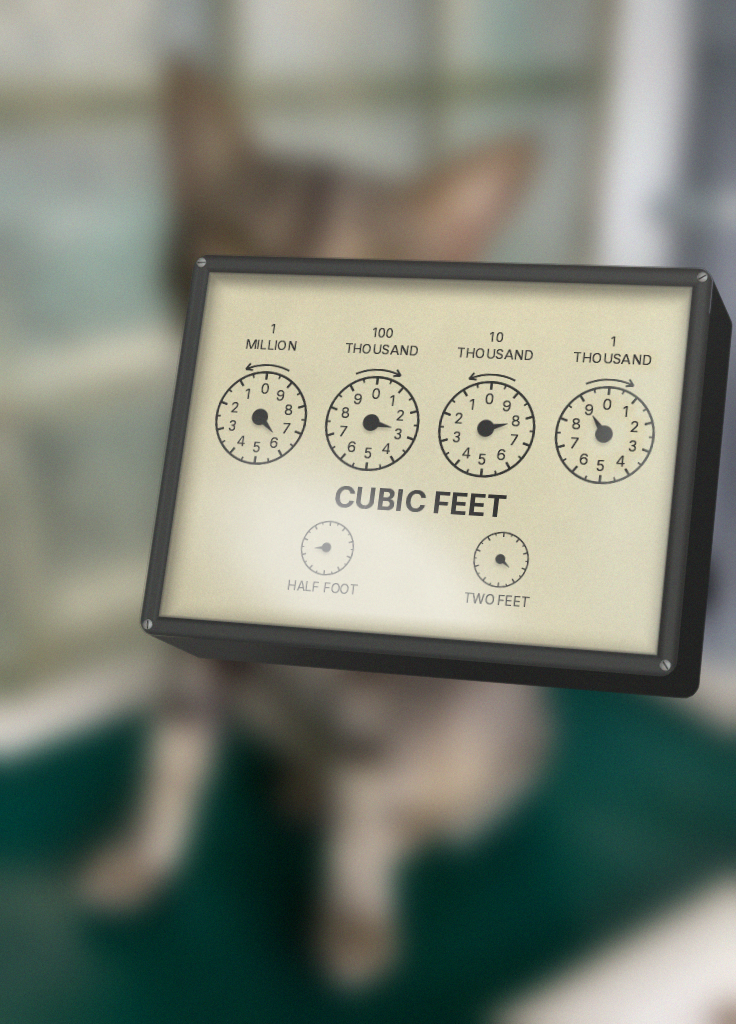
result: 627900 ft³
